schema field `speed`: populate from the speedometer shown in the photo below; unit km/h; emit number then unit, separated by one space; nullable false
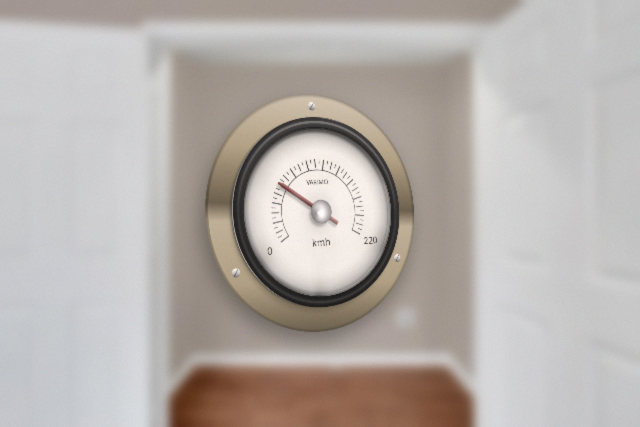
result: 60 km/h
